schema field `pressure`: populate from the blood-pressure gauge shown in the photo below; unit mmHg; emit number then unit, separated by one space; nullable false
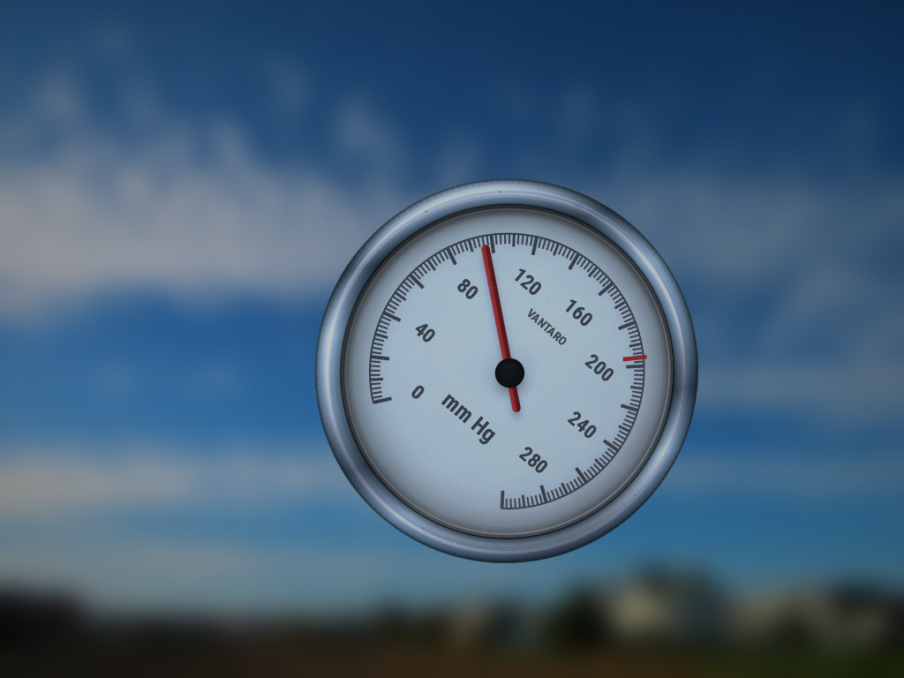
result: 96 mmHg
